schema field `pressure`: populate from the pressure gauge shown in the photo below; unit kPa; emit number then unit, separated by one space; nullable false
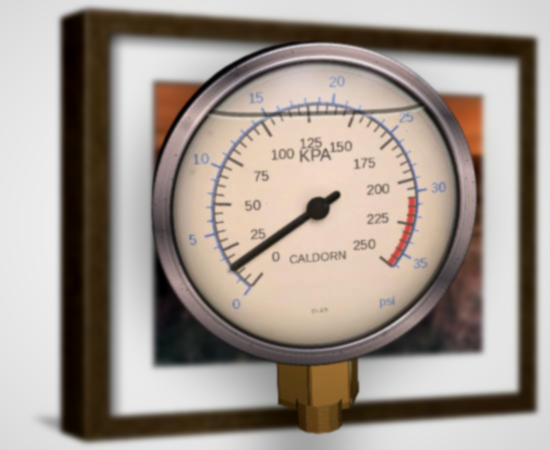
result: 15 kPa
